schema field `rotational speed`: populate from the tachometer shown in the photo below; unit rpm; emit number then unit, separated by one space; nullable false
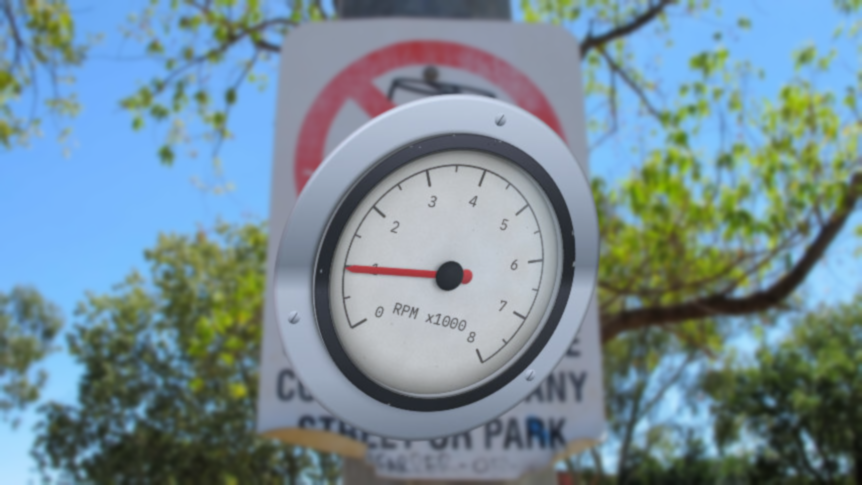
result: 1000 rpm
